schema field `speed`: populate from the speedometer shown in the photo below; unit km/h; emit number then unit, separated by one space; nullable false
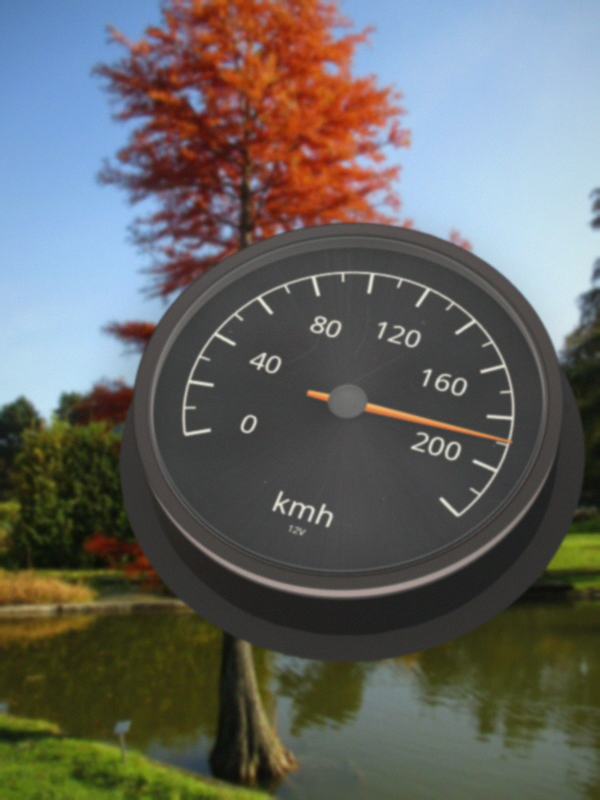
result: 190 km/h
